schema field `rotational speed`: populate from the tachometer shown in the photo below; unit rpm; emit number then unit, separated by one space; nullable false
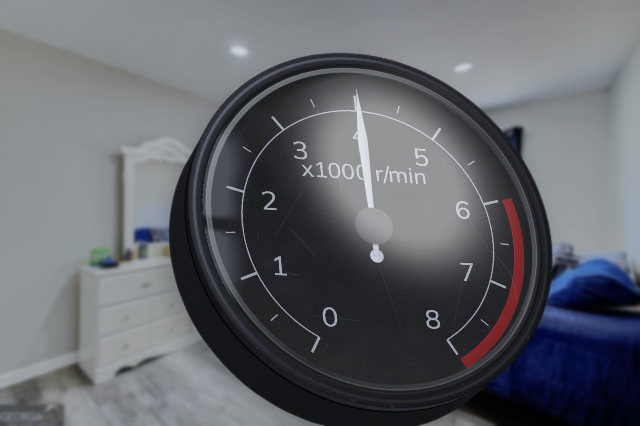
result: 4000 rpm
